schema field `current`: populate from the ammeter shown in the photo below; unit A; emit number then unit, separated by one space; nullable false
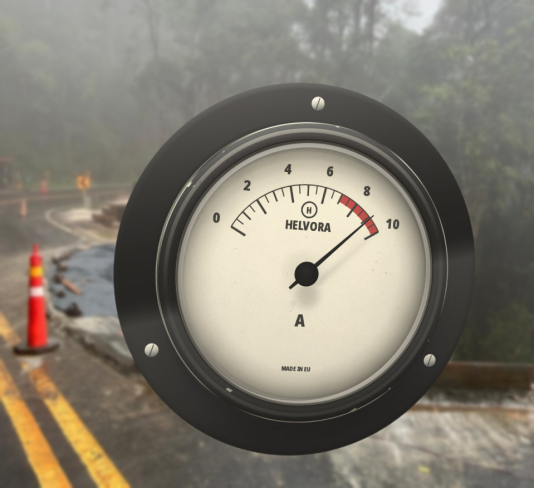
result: 9 A
